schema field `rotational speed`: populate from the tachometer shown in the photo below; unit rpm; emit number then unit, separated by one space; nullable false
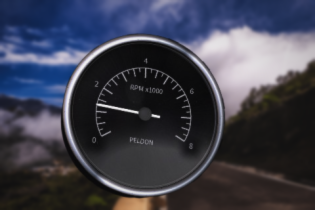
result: 1250 rpm
